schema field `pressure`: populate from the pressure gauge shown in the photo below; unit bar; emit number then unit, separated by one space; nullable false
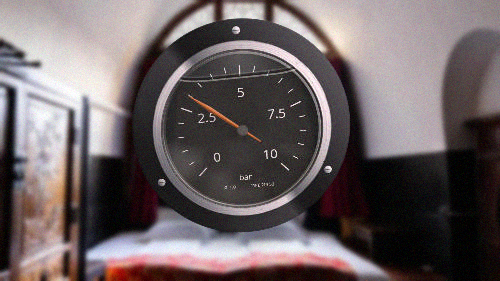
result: 3 bar
